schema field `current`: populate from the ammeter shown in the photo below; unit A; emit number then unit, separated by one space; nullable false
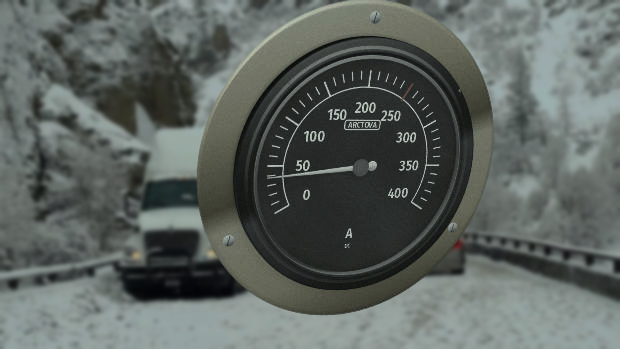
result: 40 A
